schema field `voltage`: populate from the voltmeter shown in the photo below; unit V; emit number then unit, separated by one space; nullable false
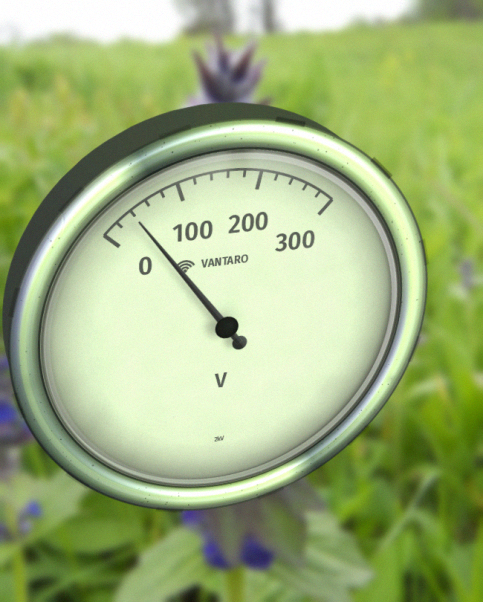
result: 40 V
